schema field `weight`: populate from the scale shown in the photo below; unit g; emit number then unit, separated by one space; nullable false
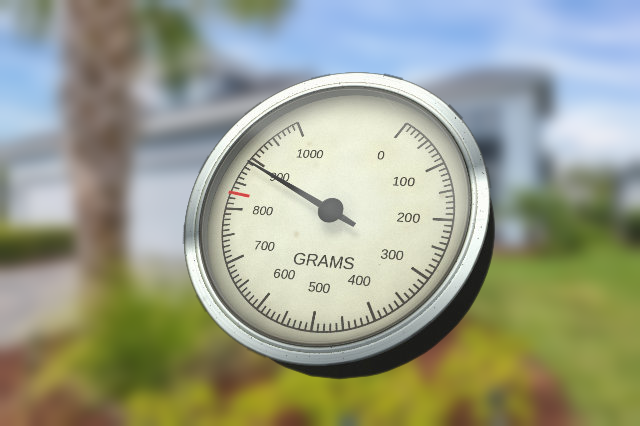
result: 890 g
